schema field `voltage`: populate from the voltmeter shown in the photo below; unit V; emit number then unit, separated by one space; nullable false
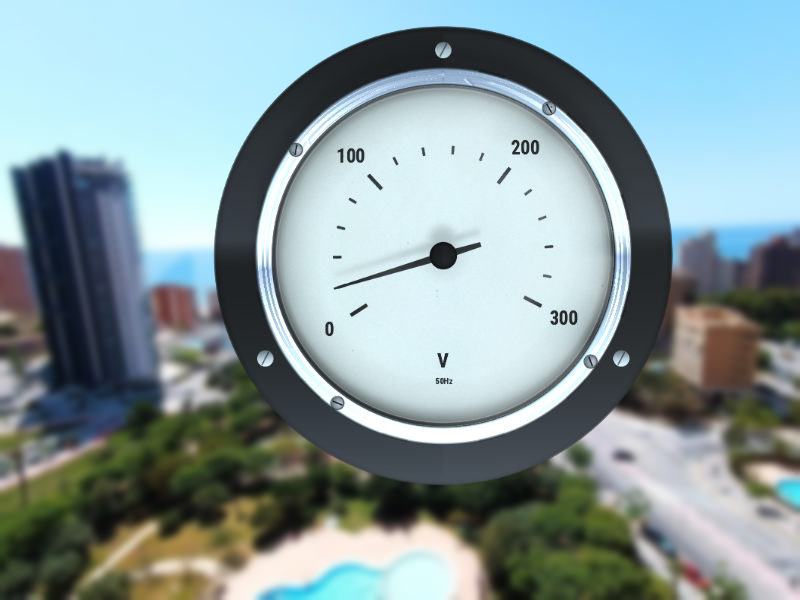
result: 20 V
